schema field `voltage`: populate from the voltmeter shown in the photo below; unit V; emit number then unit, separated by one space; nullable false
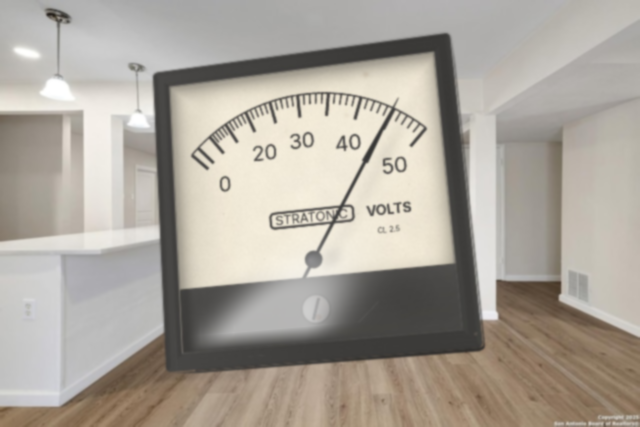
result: 45 V
